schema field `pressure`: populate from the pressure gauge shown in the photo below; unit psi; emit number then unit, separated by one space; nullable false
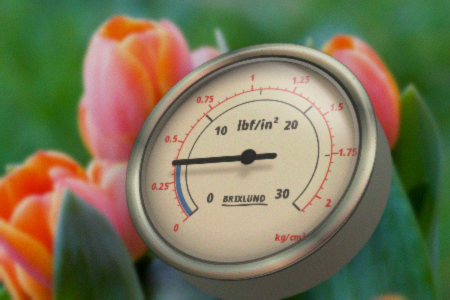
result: 5 psi
